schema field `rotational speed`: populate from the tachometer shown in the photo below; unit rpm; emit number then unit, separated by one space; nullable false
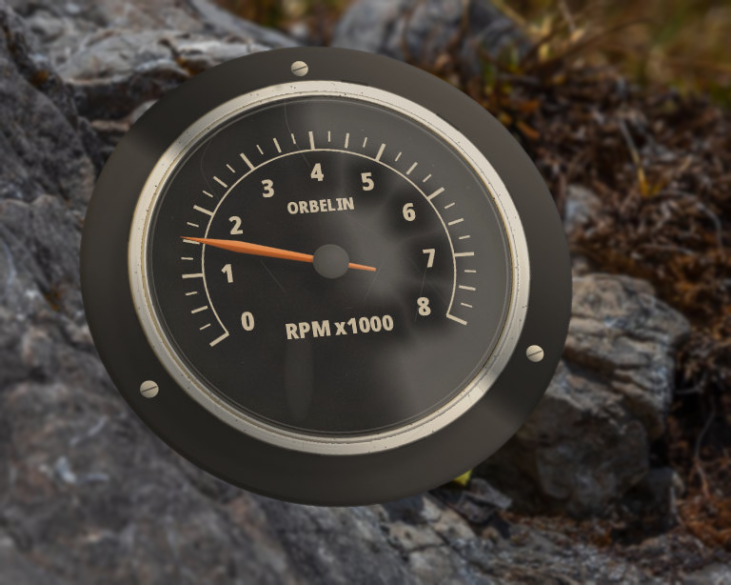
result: 1500 rpm
